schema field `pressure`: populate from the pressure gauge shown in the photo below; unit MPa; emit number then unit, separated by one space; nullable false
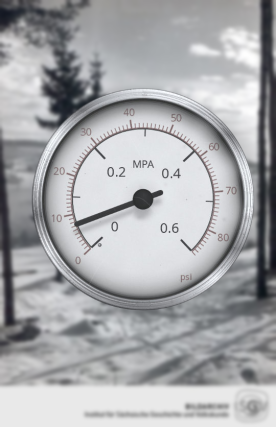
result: 0.05 MPa
